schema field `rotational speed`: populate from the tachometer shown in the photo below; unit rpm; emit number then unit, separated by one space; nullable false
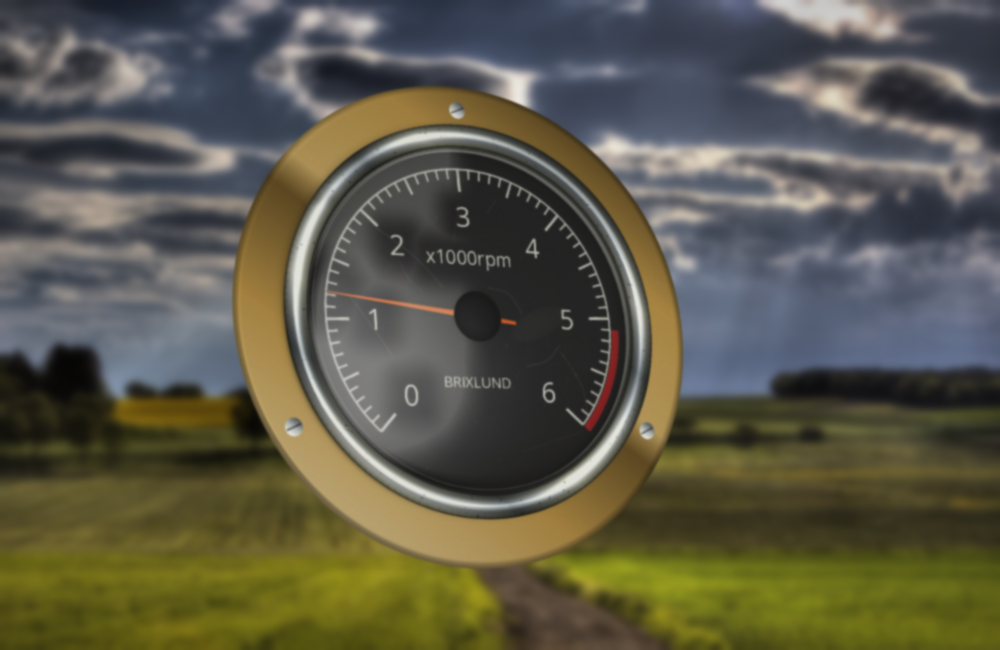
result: 1200 rpm
